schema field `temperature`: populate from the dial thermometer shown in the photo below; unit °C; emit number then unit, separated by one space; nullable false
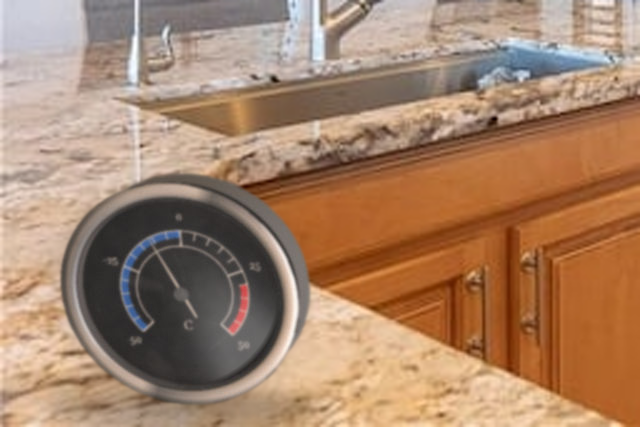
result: -10 °C
